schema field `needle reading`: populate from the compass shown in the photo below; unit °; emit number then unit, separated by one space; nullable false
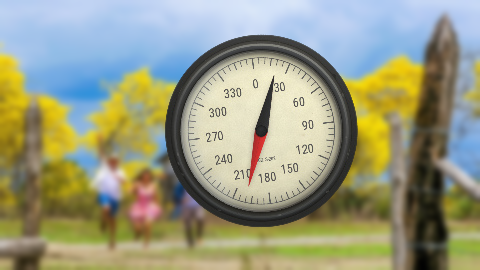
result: 200 °
